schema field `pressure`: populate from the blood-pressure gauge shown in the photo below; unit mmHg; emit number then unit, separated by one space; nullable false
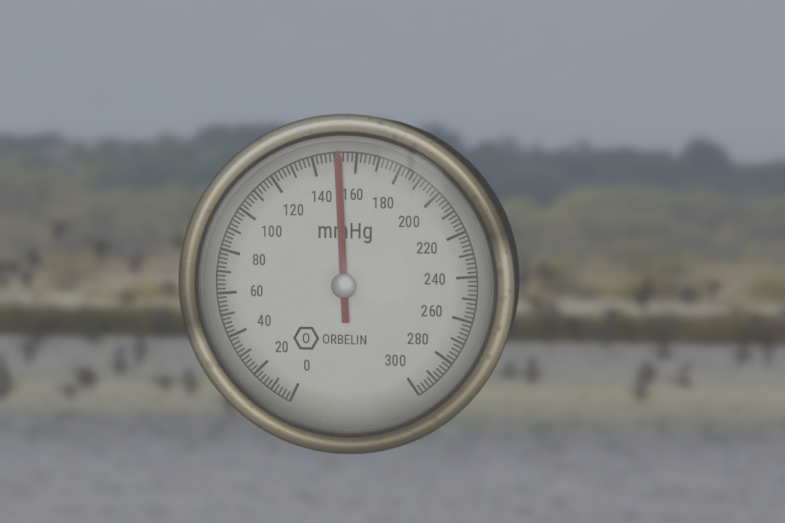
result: 152 mmHg
